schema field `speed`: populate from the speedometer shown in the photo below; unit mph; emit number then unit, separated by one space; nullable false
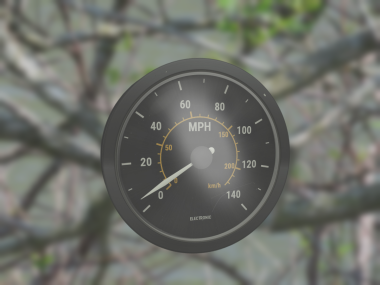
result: 5 mph
